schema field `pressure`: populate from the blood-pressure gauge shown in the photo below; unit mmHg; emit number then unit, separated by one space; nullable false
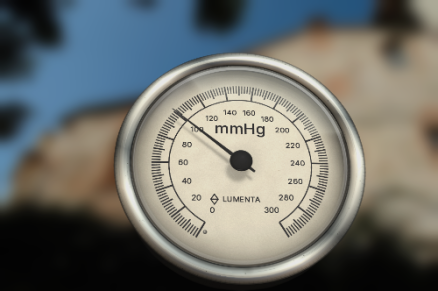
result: 100 mmHg
